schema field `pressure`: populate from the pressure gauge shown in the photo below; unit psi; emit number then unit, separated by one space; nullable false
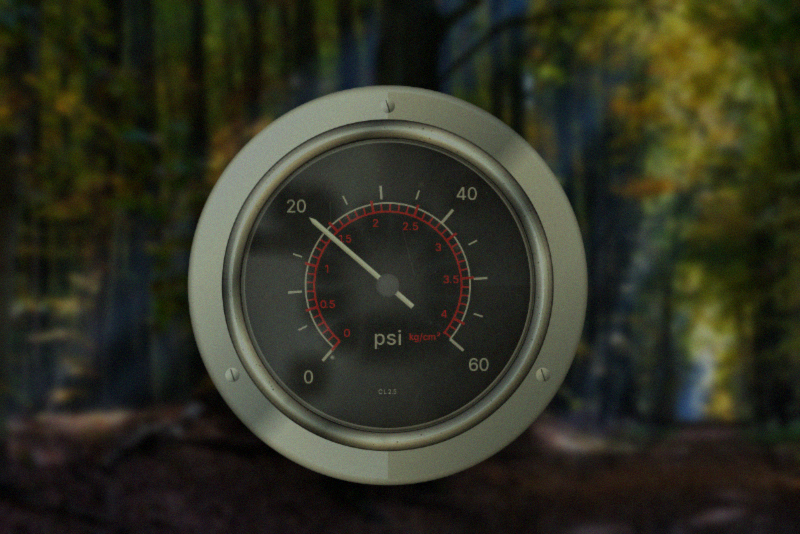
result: 20 psi
